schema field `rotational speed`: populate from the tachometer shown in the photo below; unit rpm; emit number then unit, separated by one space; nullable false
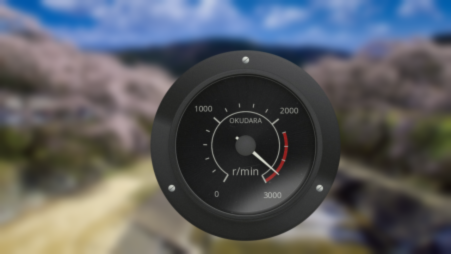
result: 2800 rpm
